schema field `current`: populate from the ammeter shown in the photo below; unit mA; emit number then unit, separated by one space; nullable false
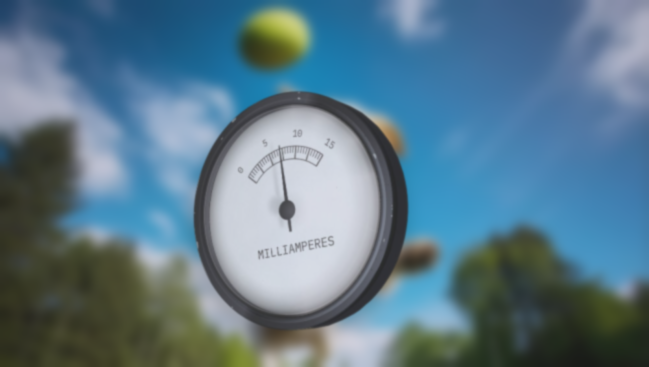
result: 7.5 mA
